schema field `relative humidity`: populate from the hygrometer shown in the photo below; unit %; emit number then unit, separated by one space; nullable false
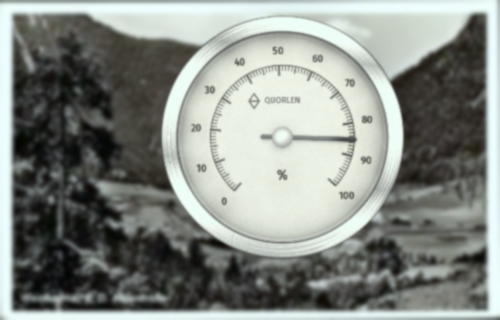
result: 85 %
